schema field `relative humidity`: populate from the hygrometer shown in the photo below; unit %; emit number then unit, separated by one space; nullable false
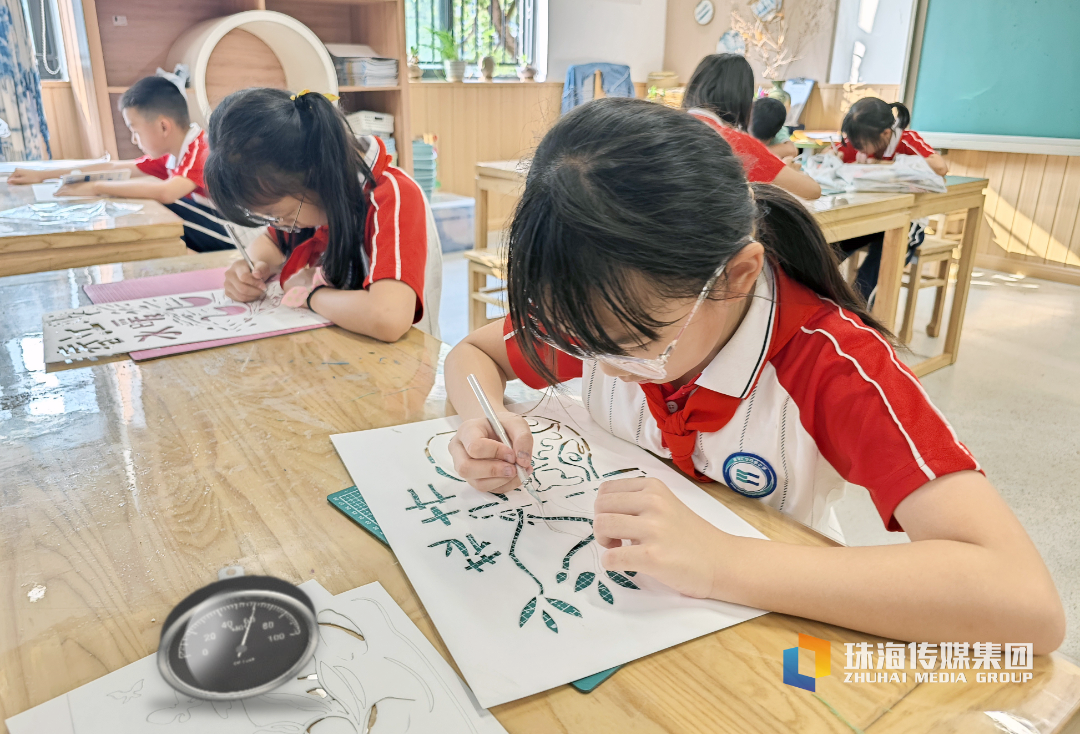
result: 60 %
